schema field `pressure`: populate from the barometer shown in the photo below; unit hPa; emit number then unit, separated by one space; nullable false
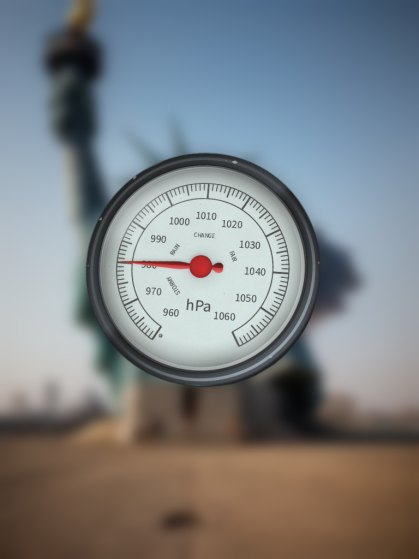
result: 980 hPa
